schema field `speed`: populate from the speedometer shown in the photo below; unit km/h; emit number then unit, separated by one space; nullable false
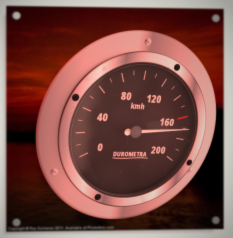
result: 170 km/h
